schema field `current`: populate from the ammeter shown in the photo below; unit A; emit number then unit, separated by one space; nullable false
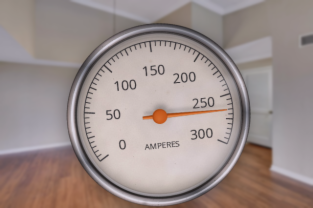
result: 265 A
